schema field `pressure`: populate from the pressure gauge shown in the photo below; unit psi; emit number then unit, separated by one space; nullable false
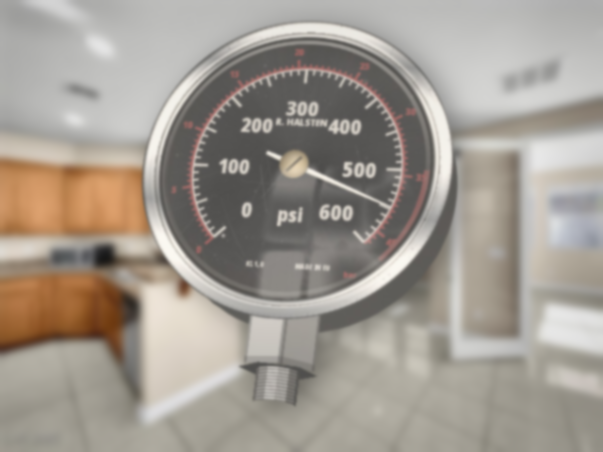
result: 550 psi
